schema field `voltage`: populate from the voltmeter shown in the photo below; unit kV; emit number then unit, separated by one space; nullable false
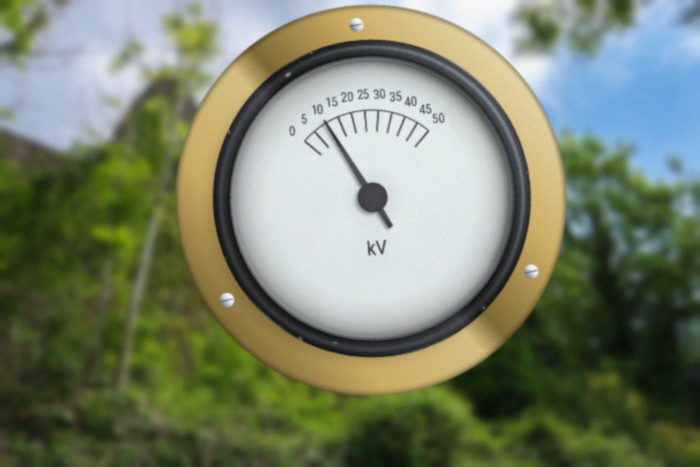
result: 10 kV
